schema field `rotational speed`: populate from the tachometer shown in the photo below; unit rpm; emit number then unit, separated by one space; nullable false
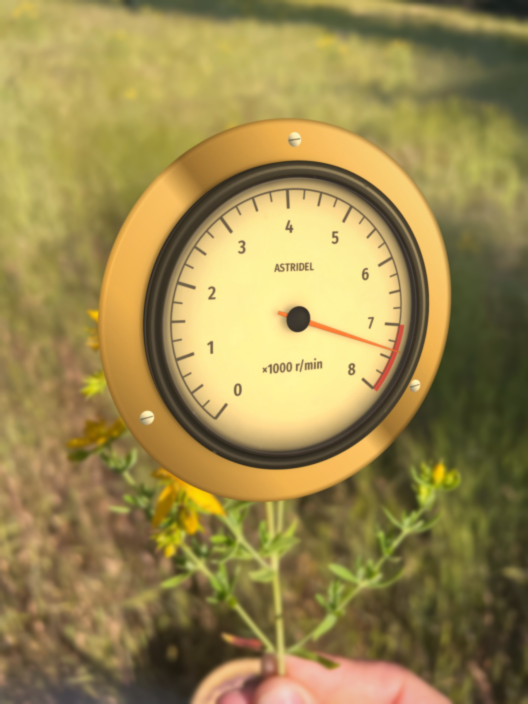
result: 7375 rpm
